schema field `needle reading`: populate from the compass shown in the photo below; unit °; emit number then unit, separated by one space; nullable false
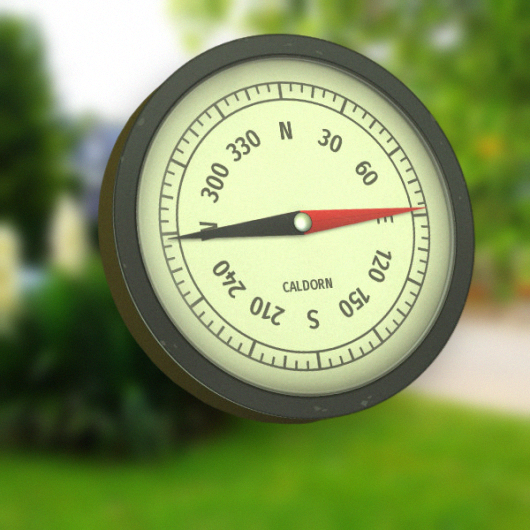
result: 87.5 °
